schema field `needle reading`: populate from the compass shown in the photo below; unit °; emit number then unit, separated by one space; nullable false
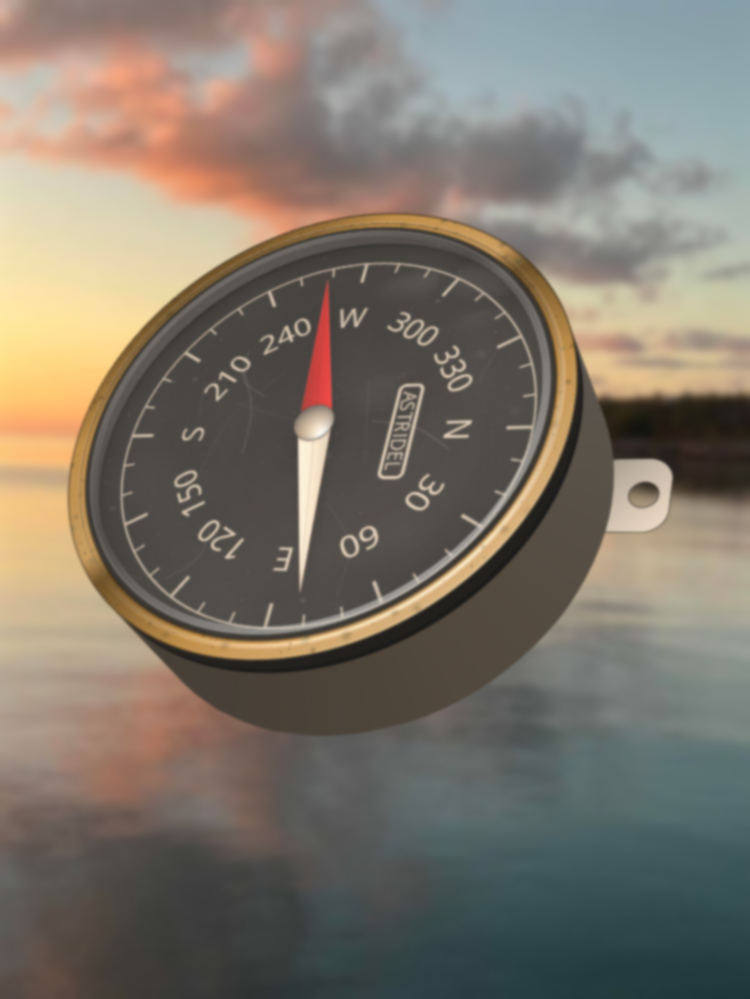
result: 260 °
